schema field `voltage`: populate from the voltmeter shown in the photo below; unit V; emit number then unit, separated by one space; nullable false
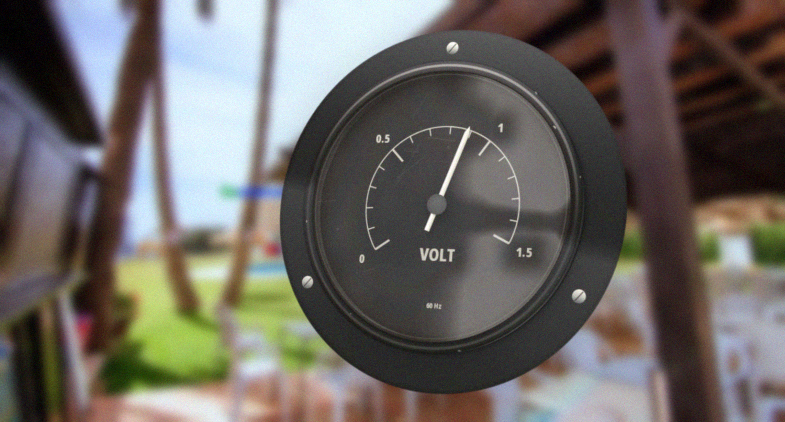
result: 0.9 V
